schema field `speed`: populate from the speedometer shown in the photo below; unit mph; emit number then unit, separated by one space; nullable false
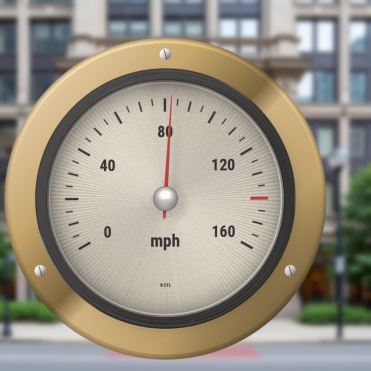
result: 82.5 mph
